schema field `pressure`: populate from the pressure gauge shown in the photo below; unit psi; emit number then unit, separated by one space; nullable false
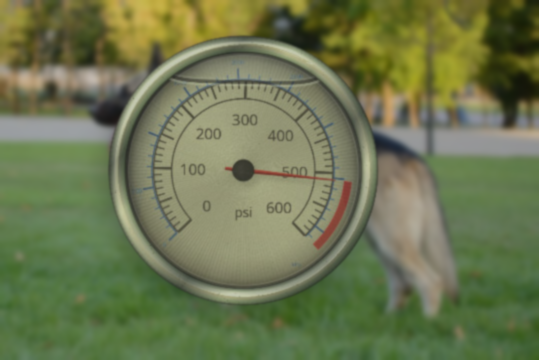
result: 510 psi
